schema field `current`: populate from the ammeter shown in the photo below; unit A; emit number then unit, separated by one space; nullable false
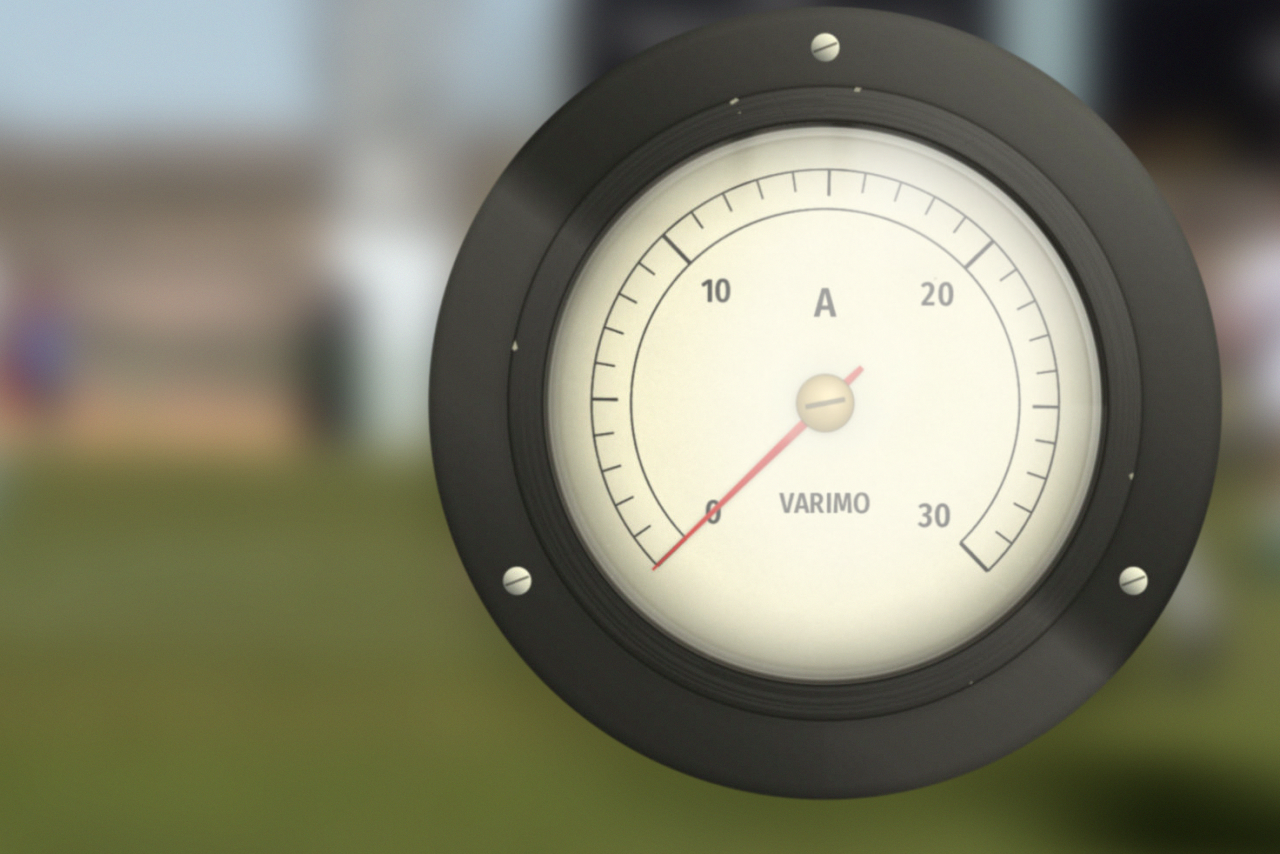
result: 0 A
